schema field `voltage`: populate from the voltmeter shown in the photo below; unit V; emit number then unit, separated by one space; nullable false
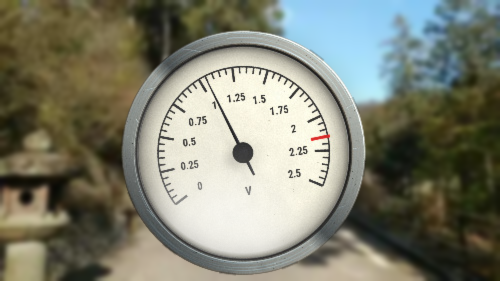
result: 1.05 V
